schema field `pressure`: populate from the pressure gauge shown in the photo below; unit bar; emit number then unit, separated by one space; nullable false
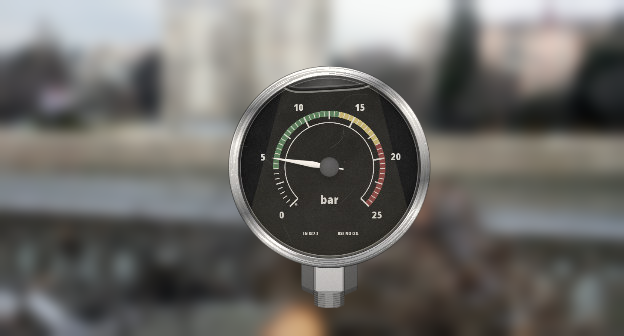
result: 5 bar
